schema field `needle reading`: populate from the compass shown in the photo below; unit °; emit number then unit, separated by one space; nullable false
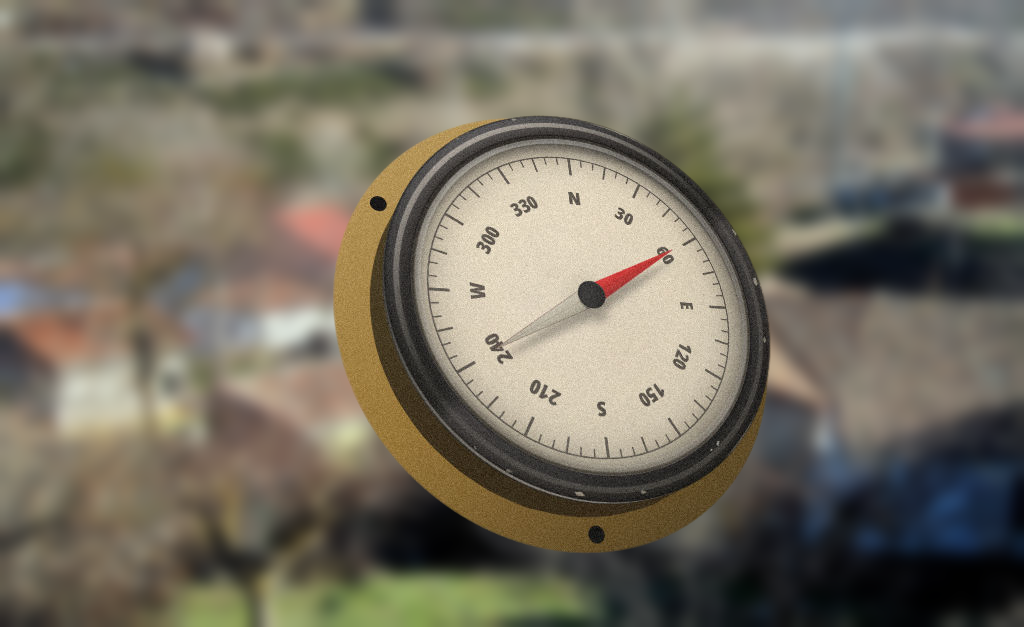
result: 60 °
